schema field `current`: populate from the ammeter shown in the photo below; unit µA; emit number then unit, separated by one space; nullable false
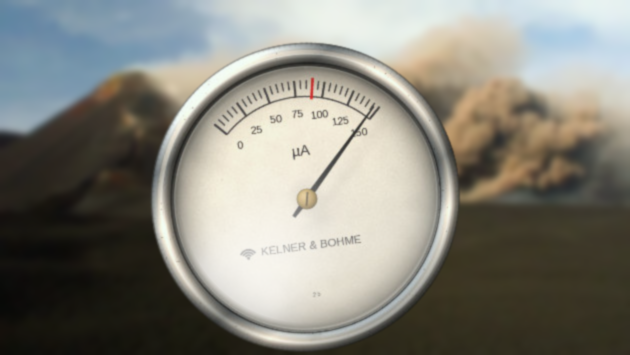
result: 145 µA
